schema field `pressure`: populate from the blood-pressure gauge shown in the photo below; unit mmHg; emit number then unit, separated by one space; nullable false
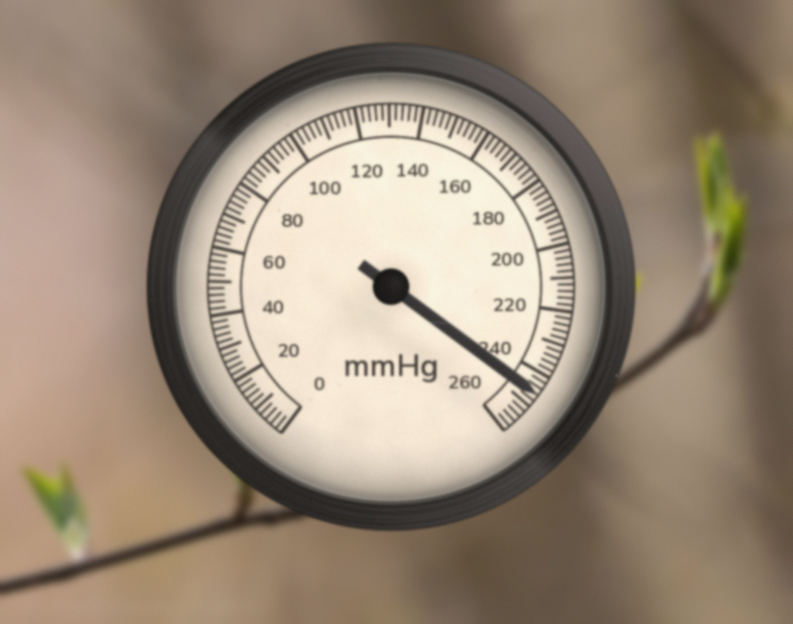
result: 246 mmHg
